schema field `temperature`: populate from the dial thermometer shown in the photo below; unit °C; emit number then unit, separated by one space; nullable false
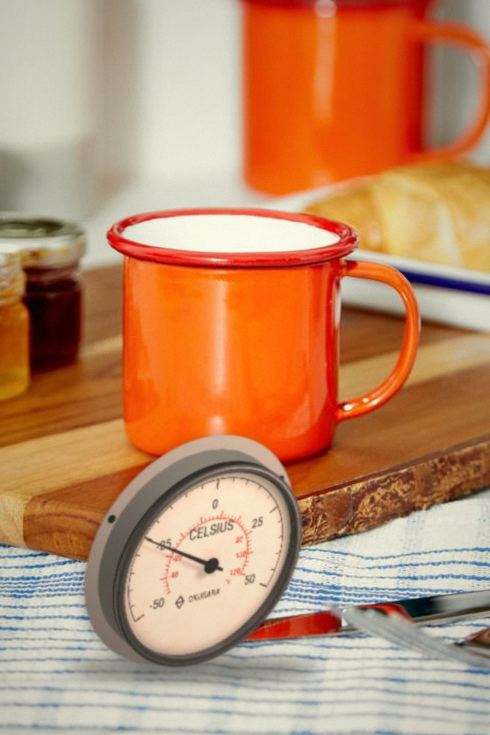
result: -25 °C
